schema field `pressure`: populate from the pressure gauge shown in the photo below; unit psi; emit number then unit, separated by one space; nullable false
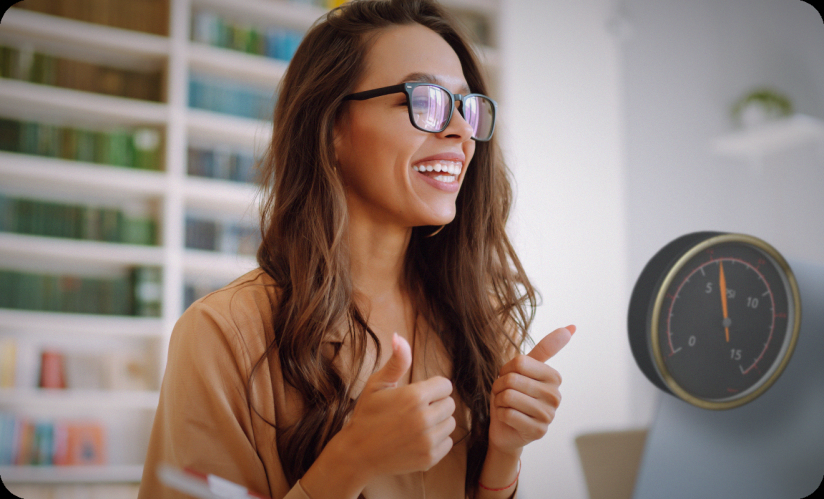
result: 6 psi
